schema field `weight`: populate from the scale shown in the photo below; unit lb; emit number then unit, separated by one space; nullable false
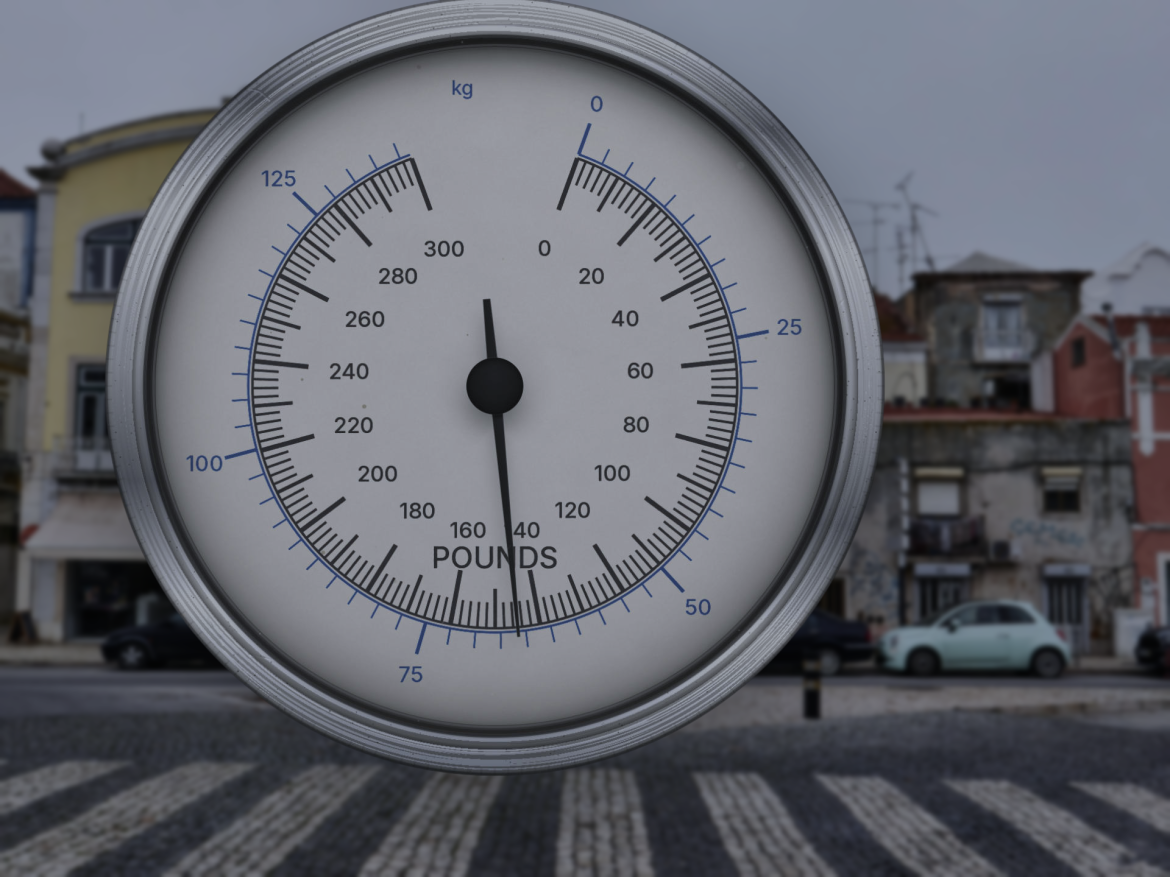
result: 145 lb
